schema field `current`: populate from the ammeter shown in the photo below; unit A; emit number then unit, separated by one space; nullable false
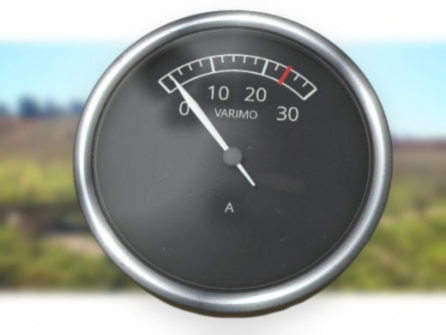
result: 2 A
